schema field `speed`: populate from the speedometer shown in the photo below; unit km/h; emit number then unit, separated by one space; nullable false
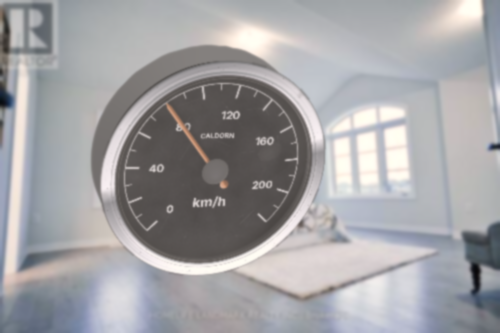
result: 80 km/h
